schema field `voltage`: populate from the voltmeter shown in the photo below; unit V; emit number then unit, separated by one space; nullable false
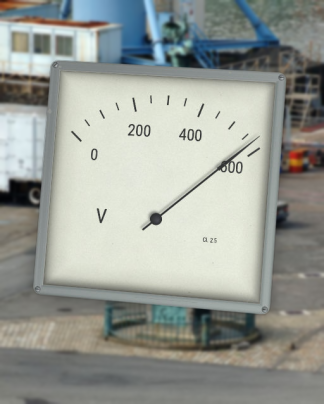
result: 575 V
